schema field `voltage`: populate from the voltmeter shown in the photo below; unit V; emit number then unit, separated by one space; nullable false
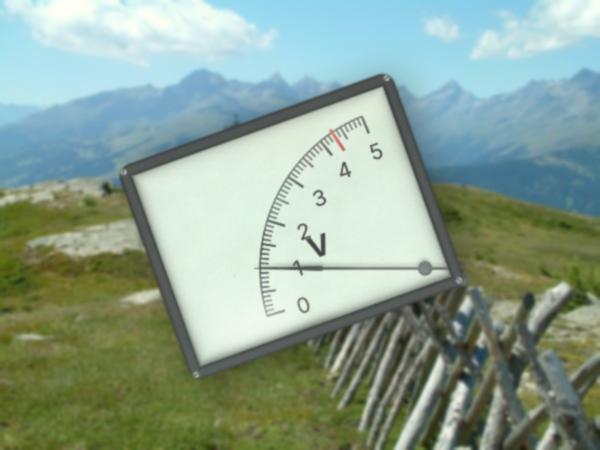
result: 1 V
